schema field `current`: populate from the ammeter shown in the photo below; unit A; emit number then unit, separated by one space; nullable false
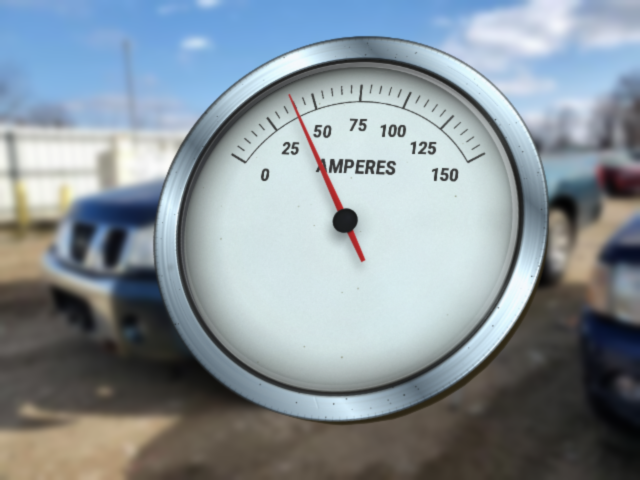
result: 40 A
